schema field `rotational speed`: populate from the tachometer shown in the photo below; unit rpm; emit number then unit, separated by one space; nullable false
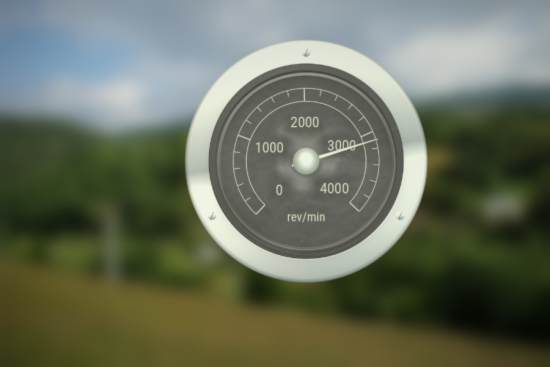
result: 3100 rpm
